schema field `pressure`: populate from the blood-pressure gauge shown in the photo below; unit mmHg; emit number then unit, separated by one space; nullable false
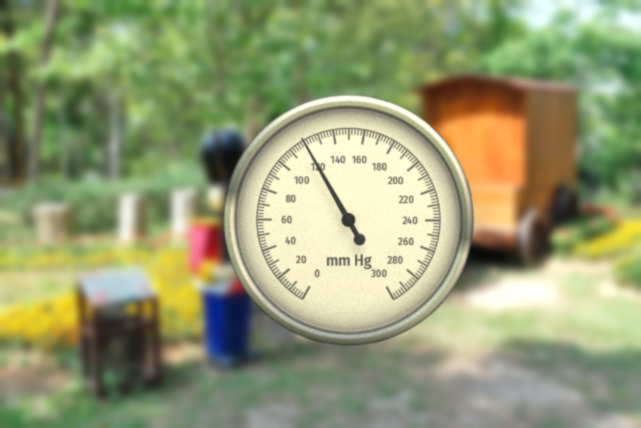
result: 120 mmHg
